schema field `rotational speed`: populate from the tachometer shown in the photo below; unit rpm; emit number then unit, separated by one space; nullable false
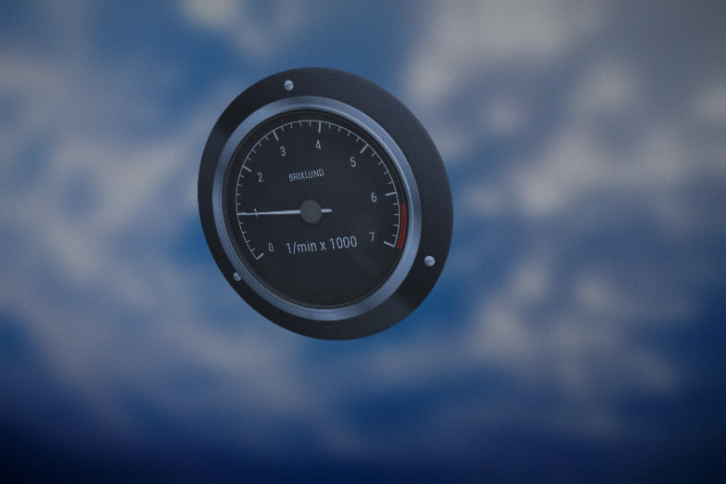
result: 1000 rpm
